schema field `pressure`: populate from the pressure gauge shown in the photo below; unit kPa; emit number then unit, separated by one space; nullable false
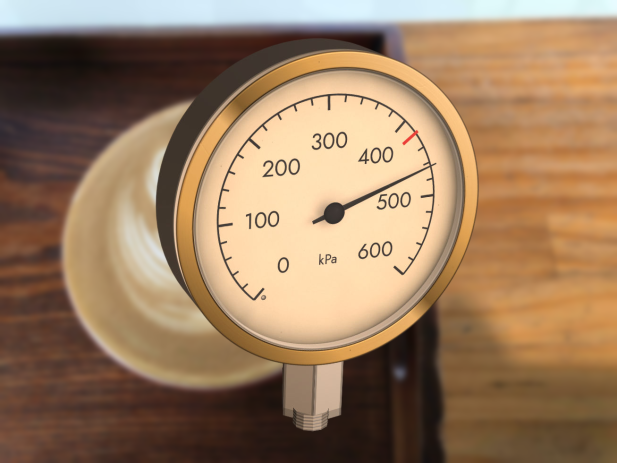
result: 460 kPa
